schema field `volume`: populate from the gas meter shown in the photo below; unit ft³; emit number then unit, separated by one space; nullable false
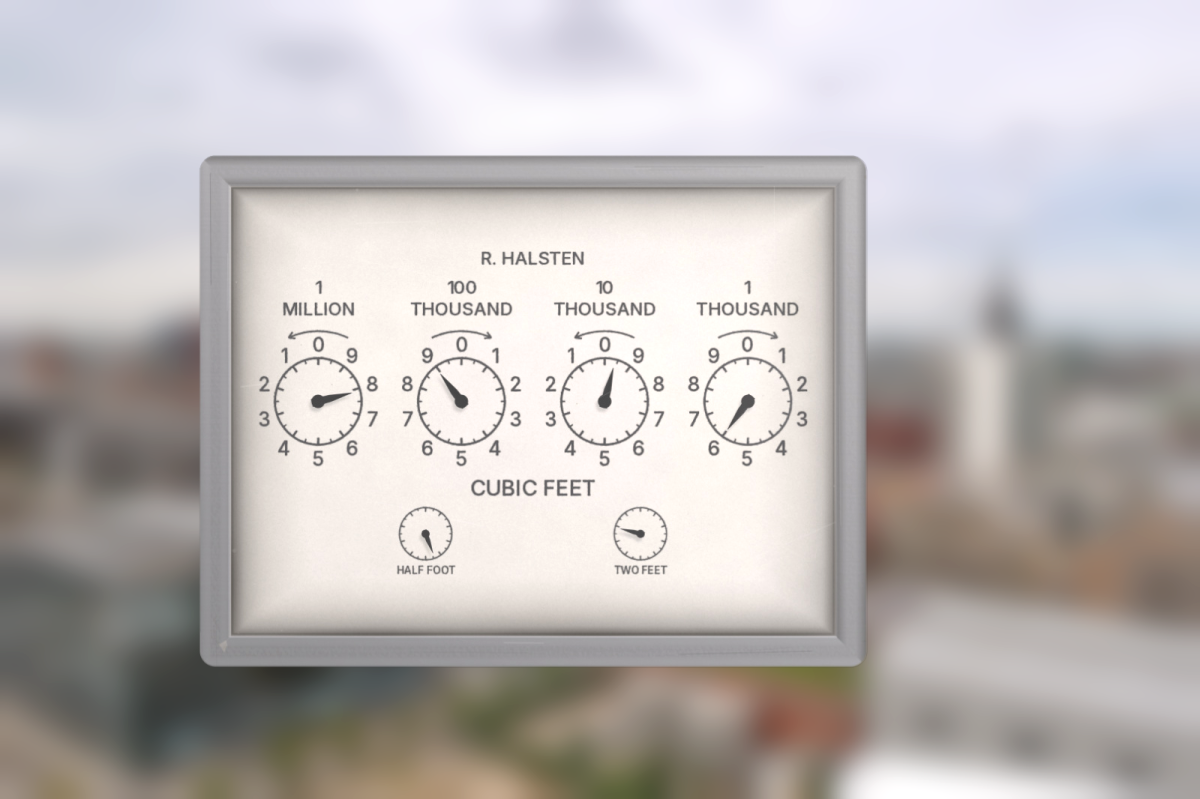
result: 789600 ft³
